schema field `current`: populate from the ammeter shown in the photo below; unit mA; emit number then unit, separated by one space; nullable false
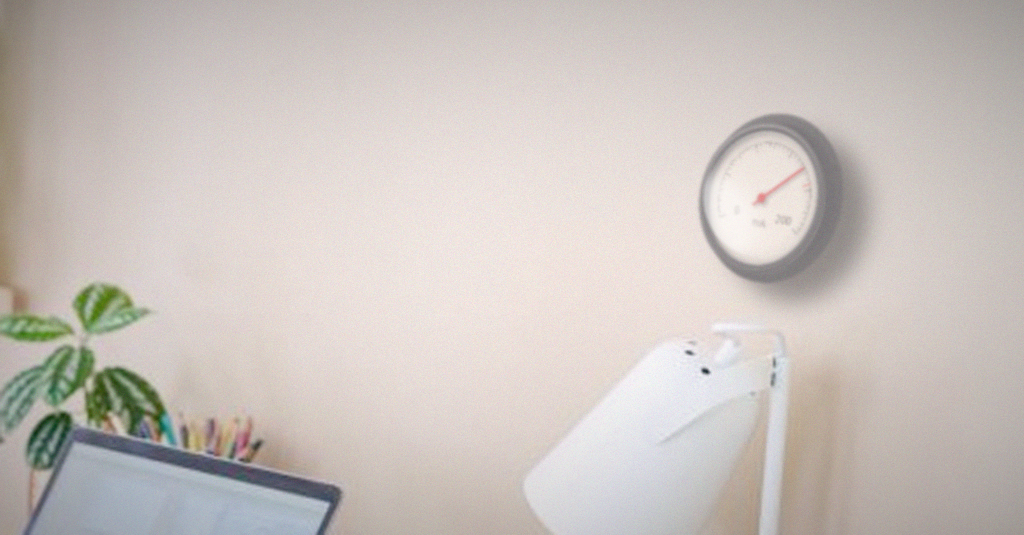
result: 140 mA
